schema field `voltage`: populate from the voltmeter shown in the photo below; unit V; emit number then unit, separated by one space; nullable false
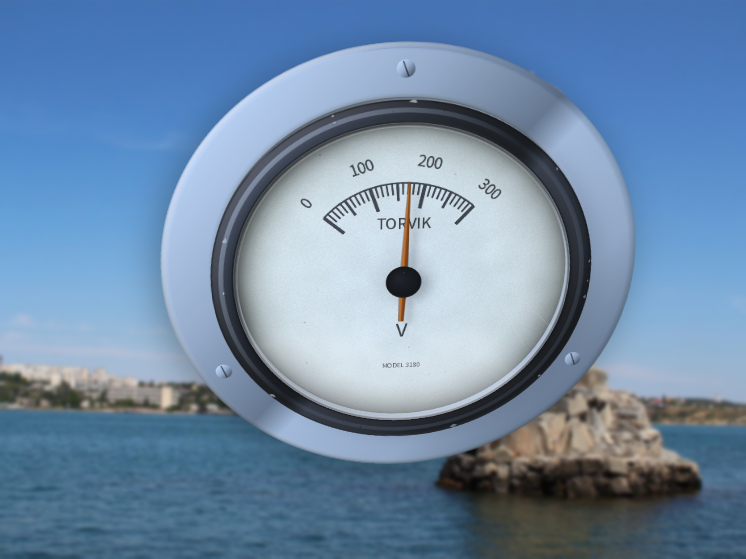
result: 170 V
